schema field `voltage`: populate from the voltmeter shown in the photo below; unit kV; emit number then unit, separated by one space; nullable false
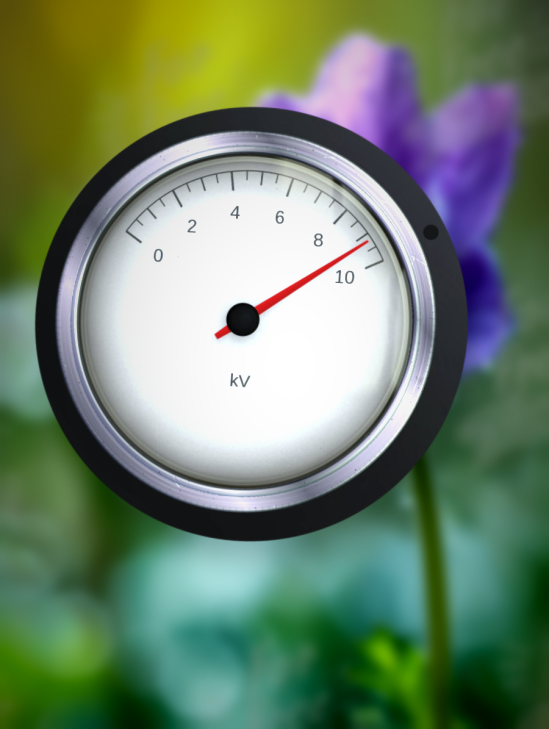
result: 9.25 kV
